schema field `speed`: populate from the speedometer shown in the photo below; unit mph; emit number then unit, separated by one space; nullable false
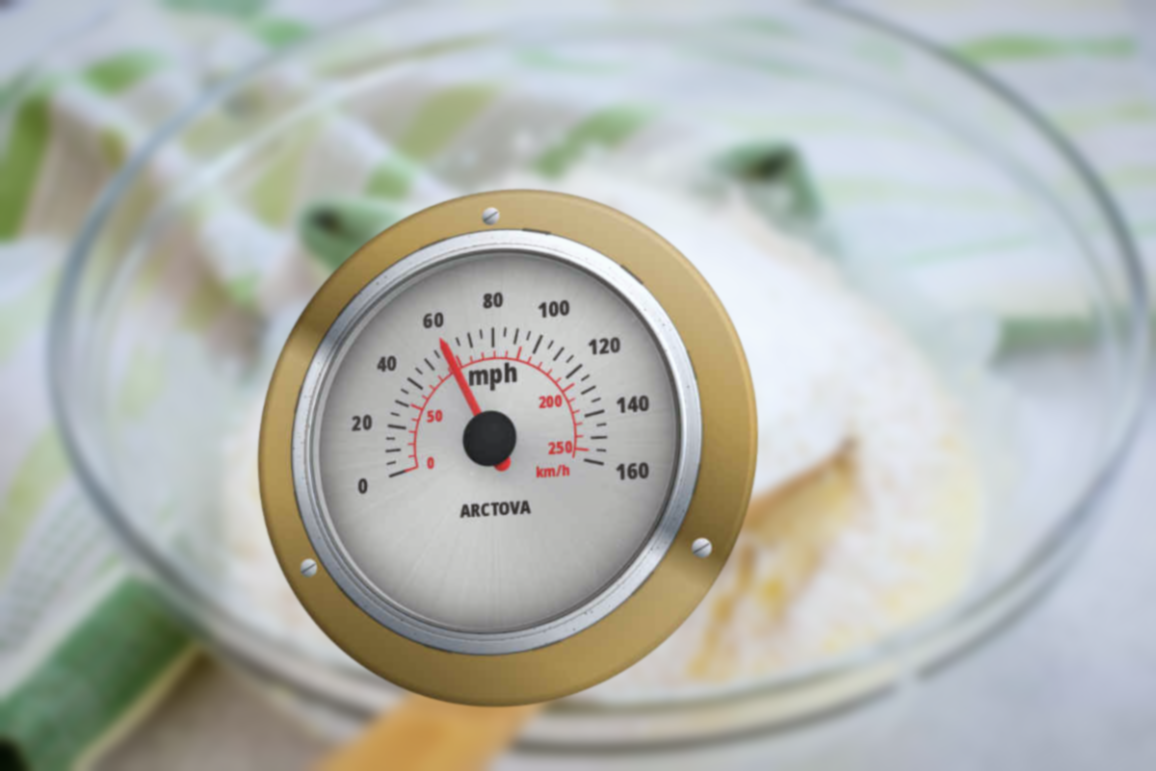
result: 60 mph
